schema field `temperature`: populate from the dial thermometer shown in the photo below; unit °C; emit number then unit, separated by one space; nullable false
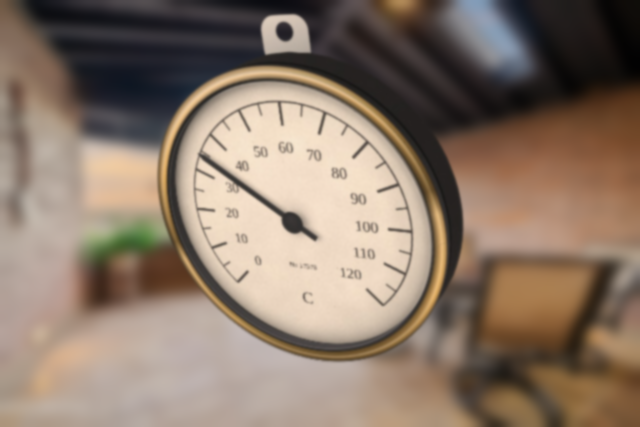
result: 35 °C
